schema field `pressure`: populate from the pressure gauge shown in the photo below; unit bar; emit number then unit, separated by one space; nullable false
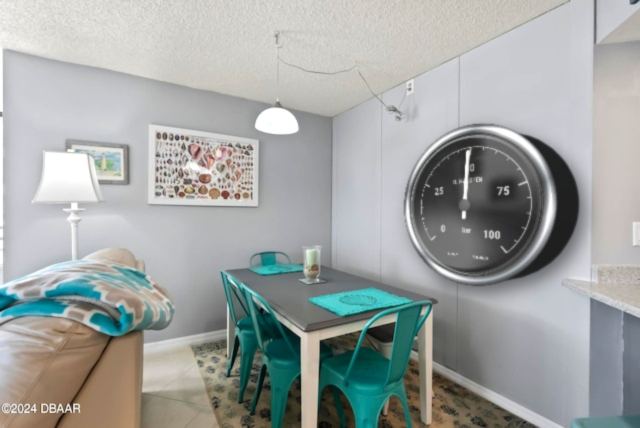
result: 50 bar
